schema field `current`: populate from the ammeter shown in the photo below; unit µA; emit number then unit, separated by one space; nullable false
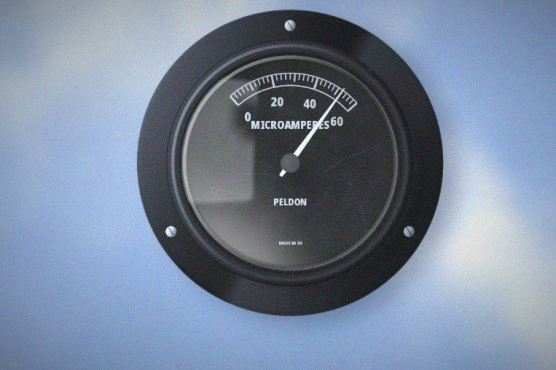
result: 52 µA
